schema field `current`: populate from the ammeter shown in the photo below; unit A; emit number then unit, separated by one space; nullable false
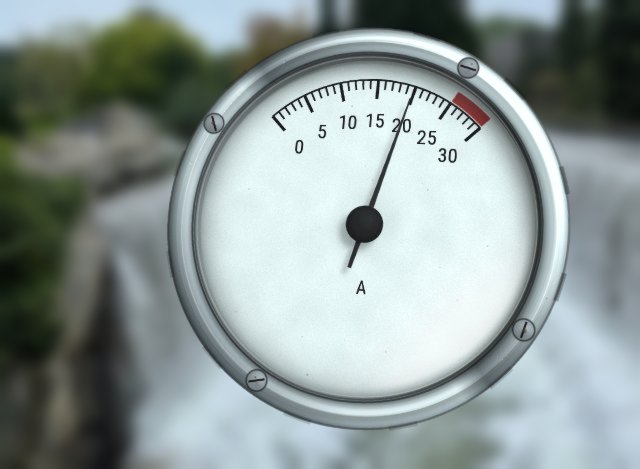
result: 20 A
